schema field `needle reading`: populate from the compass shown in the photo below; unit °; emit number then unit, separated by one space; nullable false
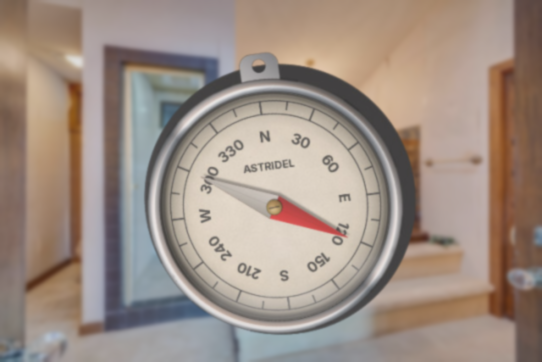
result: 120 °
